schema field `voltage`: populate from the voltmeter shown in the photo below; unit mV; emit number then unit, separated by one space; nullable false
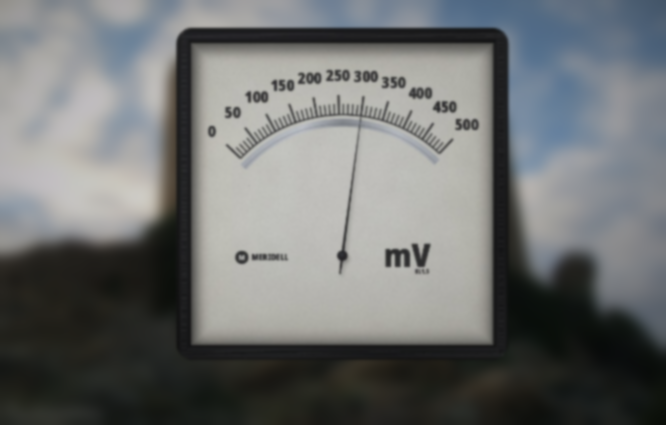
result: 300 mV
